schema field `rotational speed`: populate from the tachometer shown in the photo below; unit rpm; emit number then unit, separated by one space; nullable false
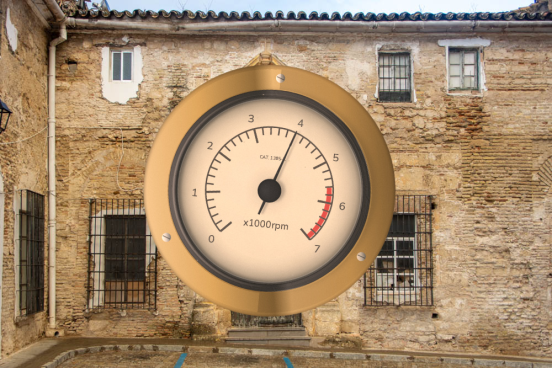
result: 4000 rpm
